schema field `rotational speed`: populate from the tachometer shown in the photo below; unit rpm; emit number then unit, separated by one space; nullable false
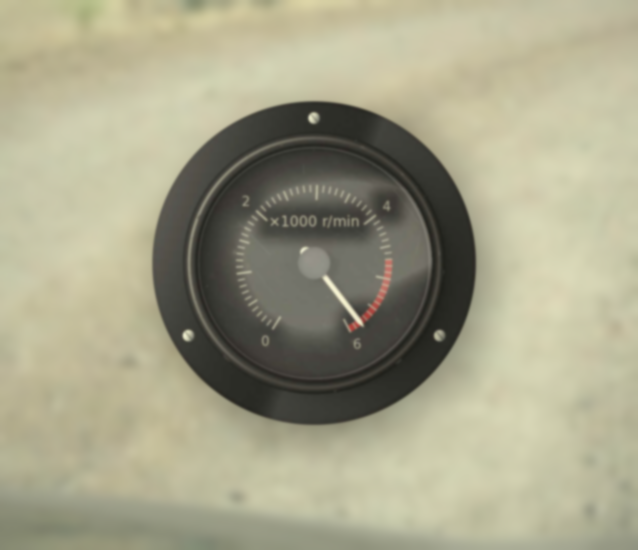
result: 5800 rpm
